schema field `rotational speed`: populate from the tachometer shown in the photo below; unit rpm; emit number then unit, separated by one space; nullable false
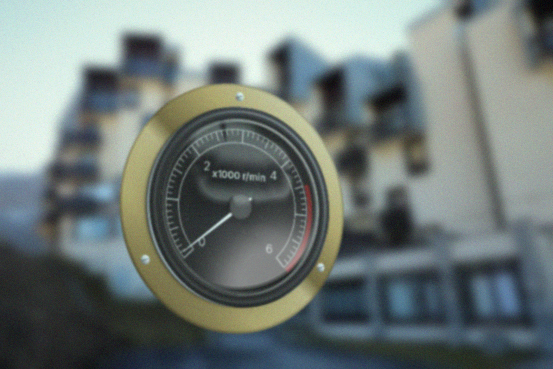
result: 100 rpm
